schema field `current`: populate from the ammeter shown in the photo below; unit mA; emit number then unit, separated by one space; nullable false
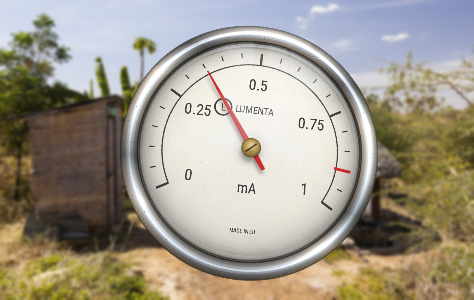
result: 0.35 mA
